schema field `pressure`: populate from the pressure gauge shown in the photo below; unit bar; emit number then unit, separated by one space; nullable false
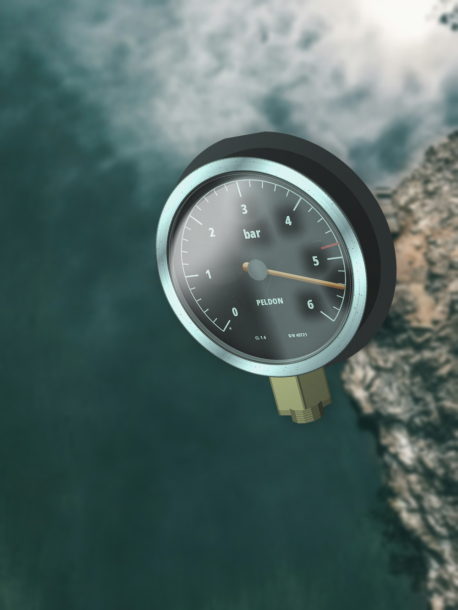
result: 5.4 bar
